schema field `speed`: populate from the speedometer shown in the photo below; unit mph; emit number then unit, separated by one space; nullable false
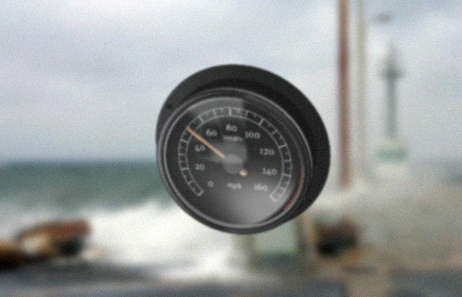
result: 50 mph
